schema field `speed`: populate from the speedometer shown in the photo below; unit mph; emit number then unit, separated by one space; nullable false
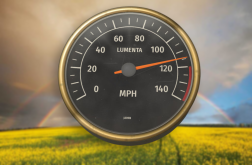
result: 115 mph
